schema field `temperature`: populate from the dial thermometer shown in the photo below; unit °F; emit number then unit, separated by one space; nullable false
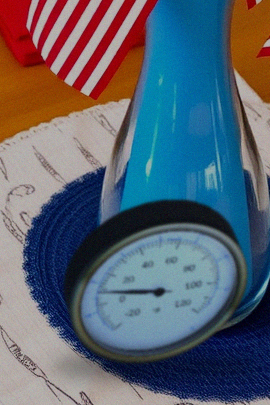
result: 10 °F
